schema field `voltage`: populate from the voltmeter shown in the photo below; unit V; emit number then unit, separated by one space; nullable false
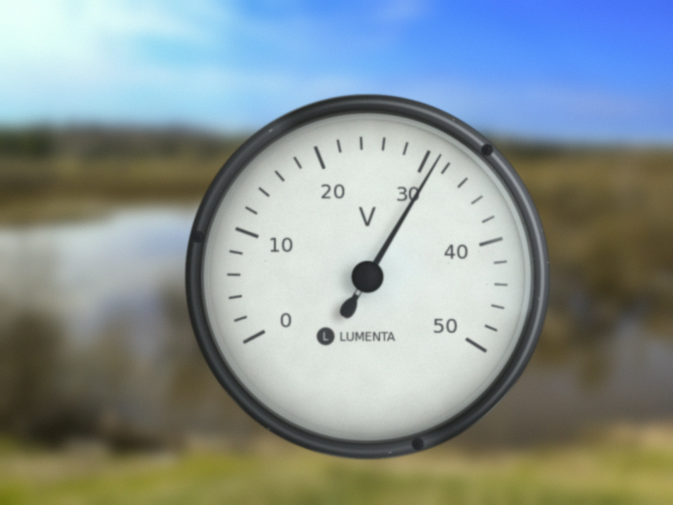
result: 31 V
